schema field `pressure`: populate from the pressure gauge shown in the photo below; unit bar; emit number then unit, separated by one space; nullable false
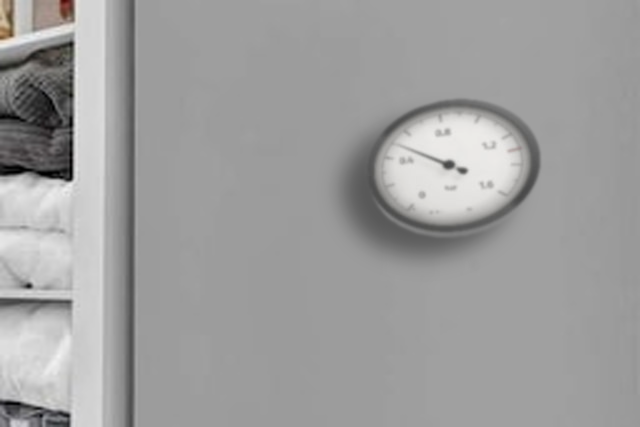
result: 0.5 bar
